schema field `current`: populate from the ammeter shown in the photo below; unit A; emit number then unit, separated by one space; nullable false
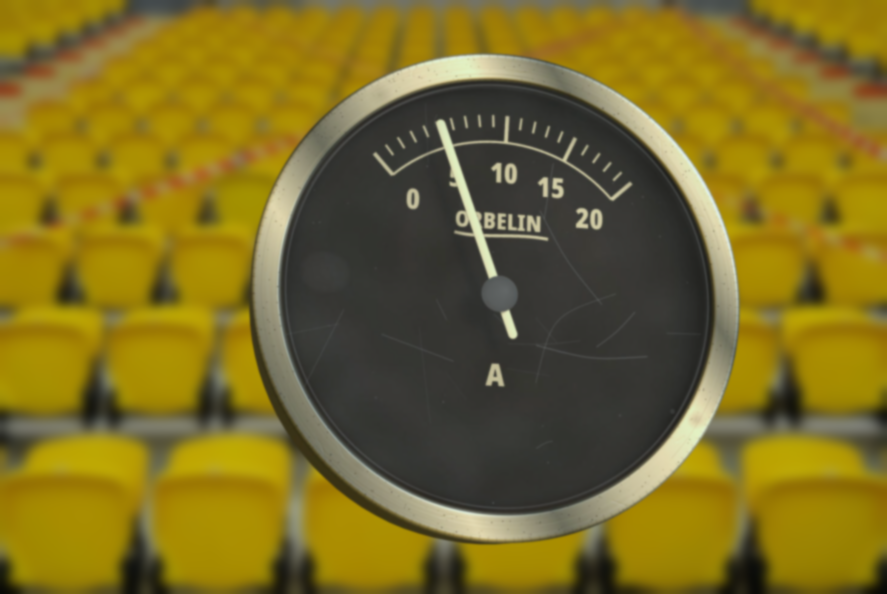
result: 5 A
